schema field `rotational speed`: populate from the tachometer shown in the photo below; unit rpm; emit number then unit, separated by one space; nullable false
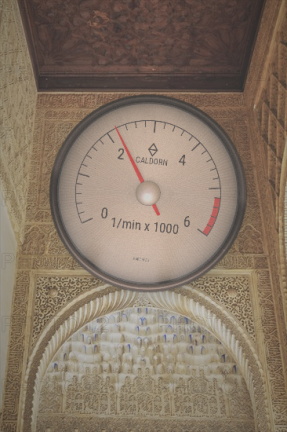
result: 2200 rpm
